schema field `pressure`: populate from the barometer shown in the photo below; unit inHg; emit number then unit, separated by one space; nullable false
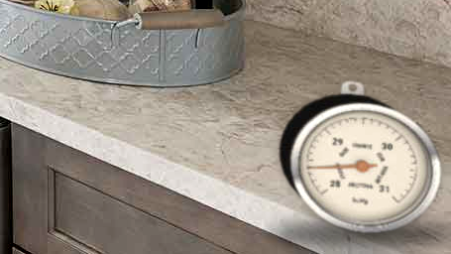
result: 28.4 inHg
